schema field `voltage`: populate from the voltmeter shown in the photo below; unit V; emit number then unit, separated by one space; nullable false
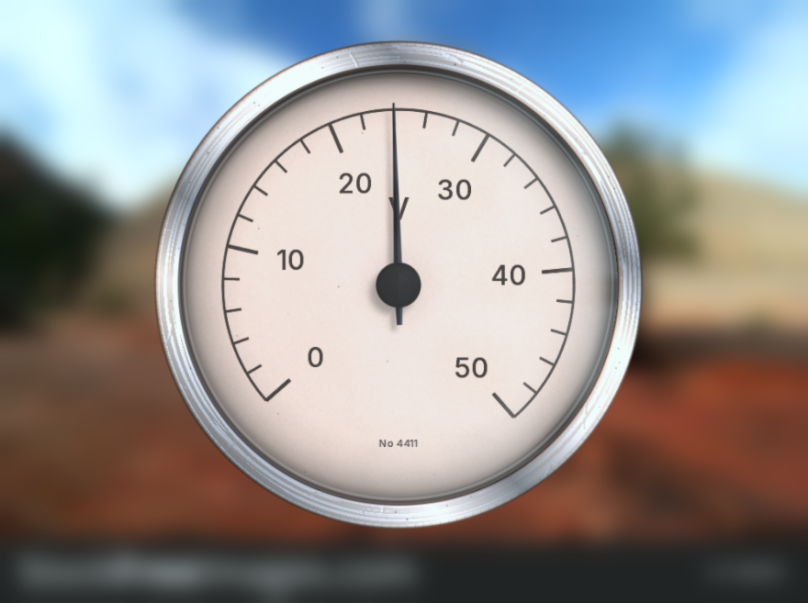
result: 24 V
